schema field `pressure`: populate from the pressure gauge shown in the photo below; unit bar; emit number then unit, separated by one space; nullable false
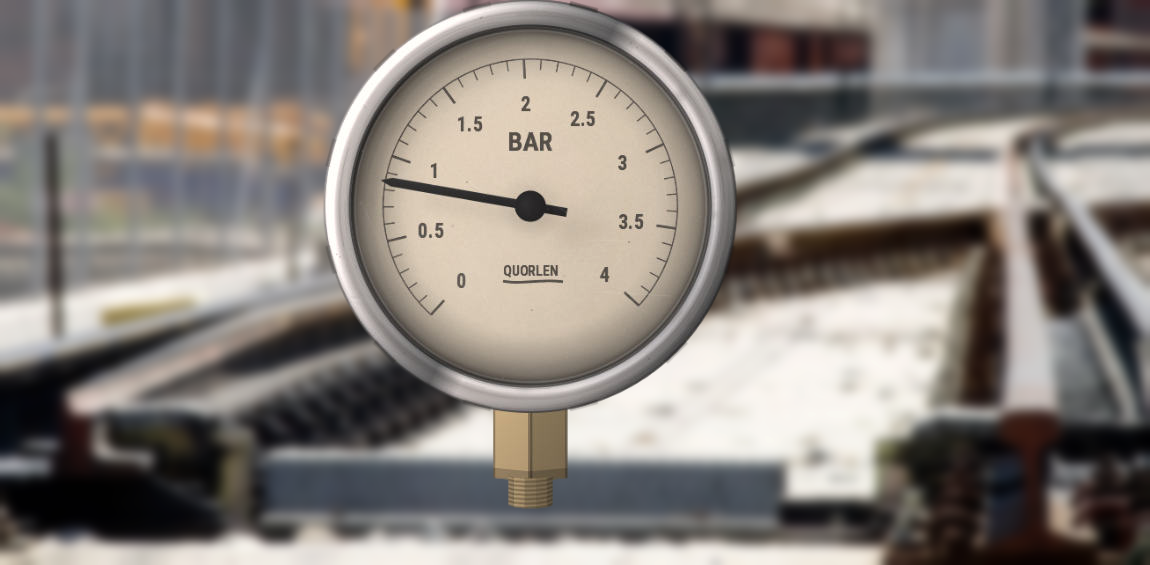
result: 0.85 bar
